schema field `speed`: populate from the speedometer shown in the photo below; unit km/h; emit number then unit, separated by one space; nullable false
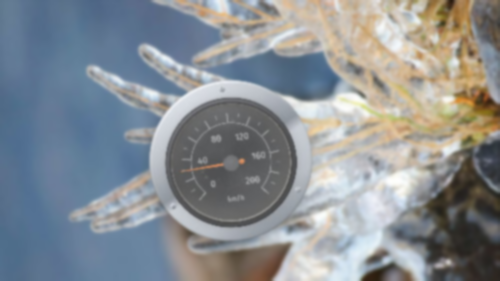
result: 30 km/h
